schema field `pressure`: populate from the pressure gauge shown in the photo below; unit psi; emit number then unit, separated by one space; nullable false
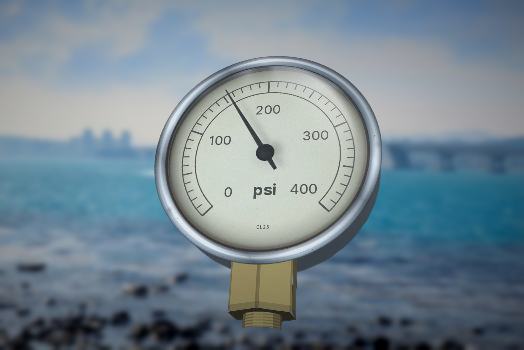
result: 155 psi
